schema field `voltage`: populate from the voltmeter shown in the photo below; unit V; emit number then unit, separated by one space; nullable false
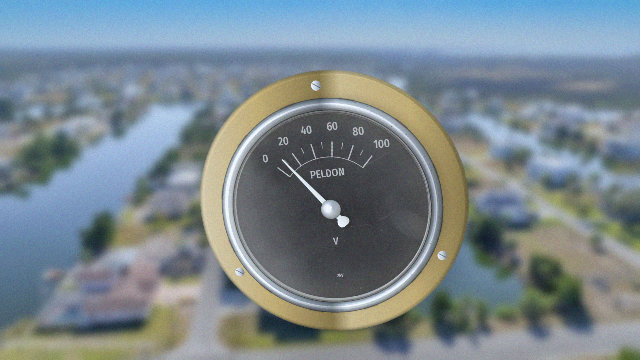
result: 10 V
